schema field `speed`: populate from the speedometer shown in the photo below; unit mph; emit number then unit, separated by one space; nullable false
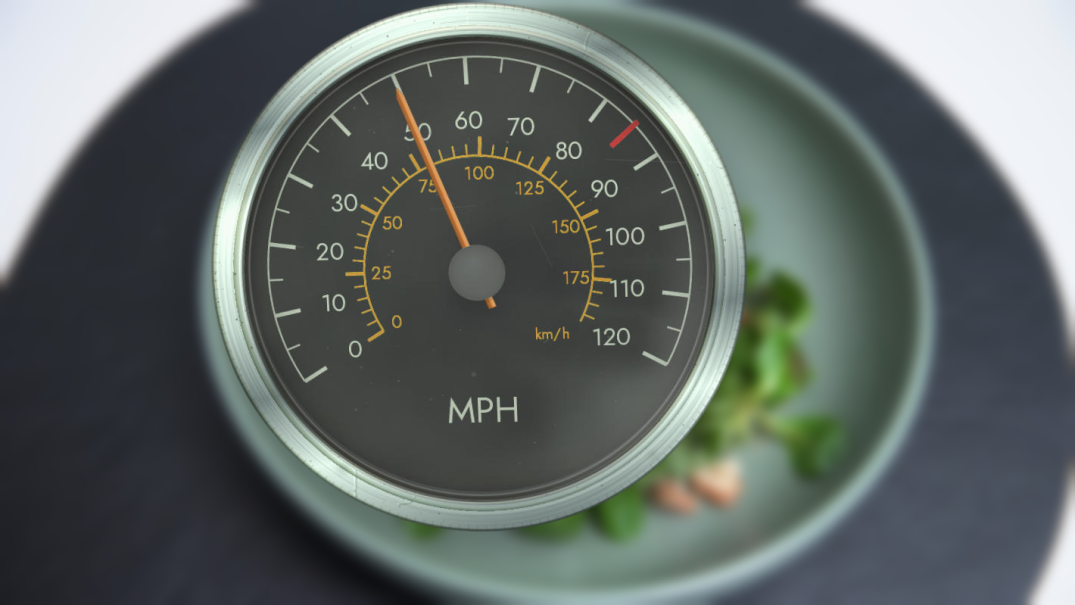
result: 50 mph
